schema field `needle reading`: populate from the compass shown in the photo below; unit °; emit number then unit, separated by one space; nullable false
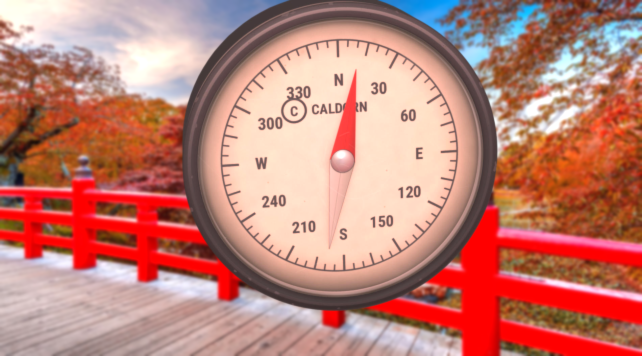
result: 10 °
